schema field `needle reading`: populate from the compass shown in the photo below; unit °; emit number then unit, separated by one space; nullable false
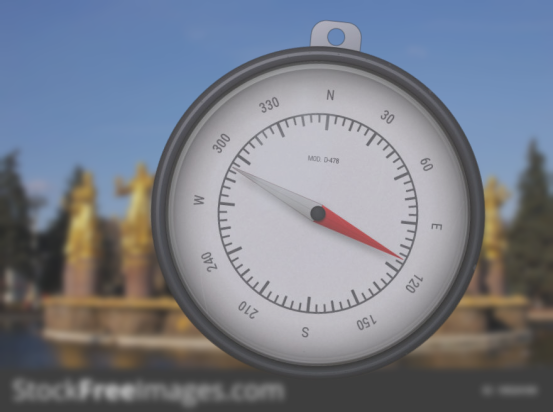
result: 112.5 °
